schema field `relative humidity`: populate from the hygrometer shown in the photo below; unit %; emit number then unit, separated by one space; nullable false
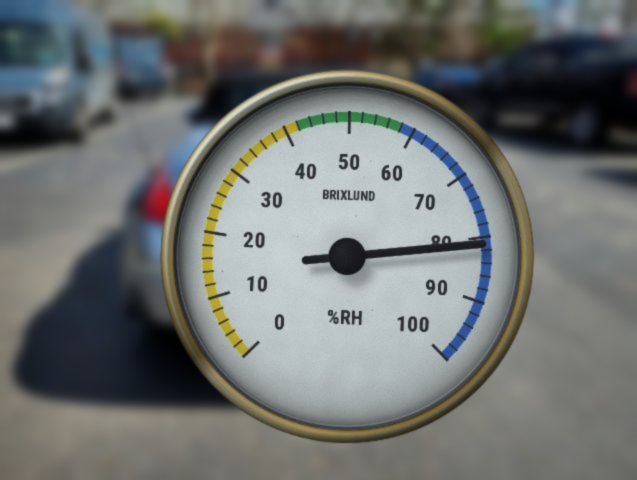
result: 81 %
